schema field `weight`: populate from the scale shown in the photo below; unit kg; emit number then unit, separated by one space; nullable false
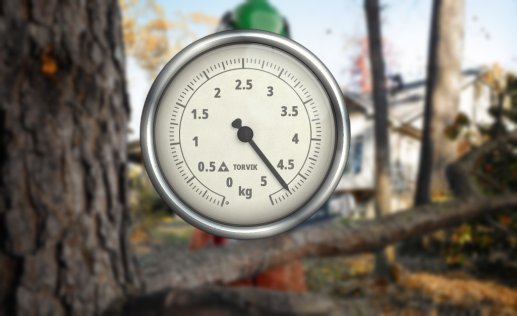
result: 4.75 kg
